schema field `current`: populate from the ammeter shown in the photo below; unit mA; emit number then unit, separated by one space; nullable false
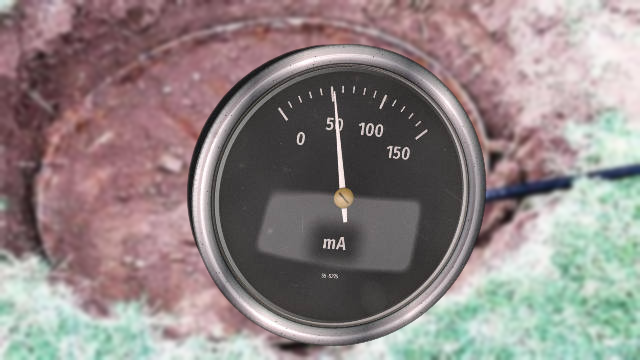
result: 50 mA
